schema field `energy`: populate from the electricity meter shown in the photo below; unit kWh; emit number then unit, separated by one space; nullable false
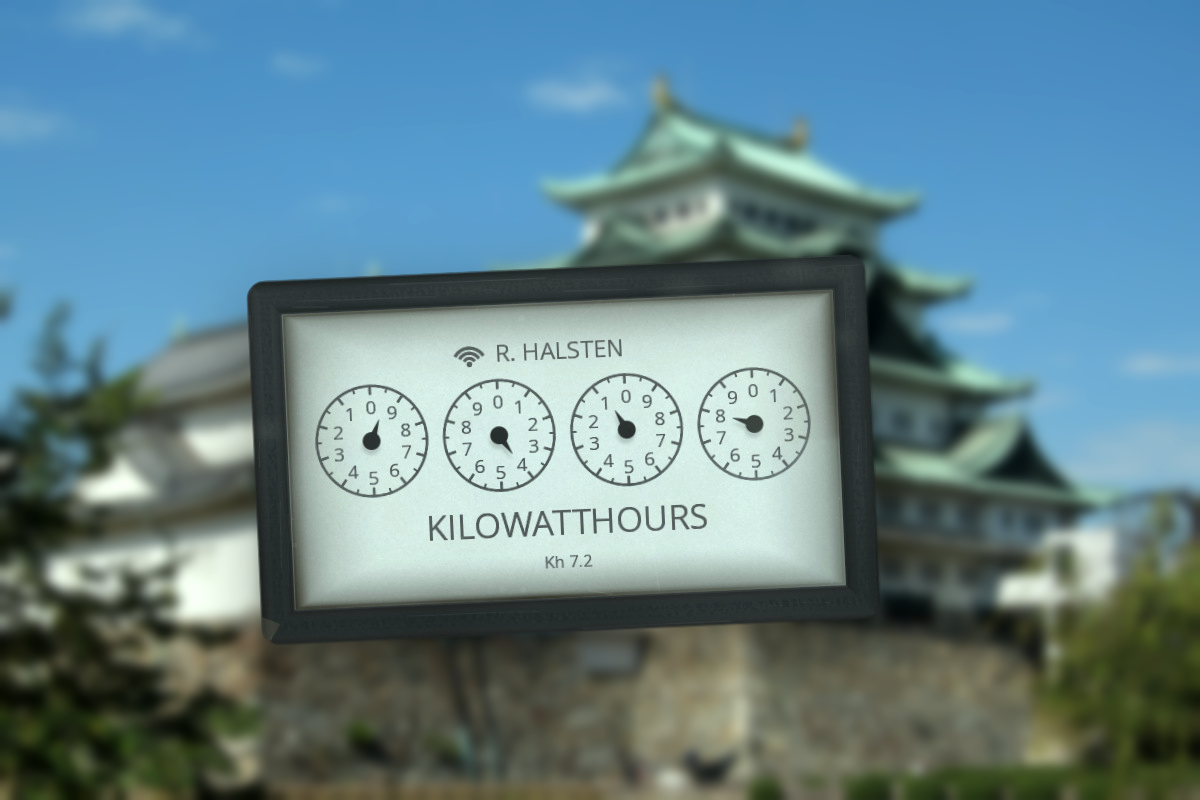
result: 9408 kWh
